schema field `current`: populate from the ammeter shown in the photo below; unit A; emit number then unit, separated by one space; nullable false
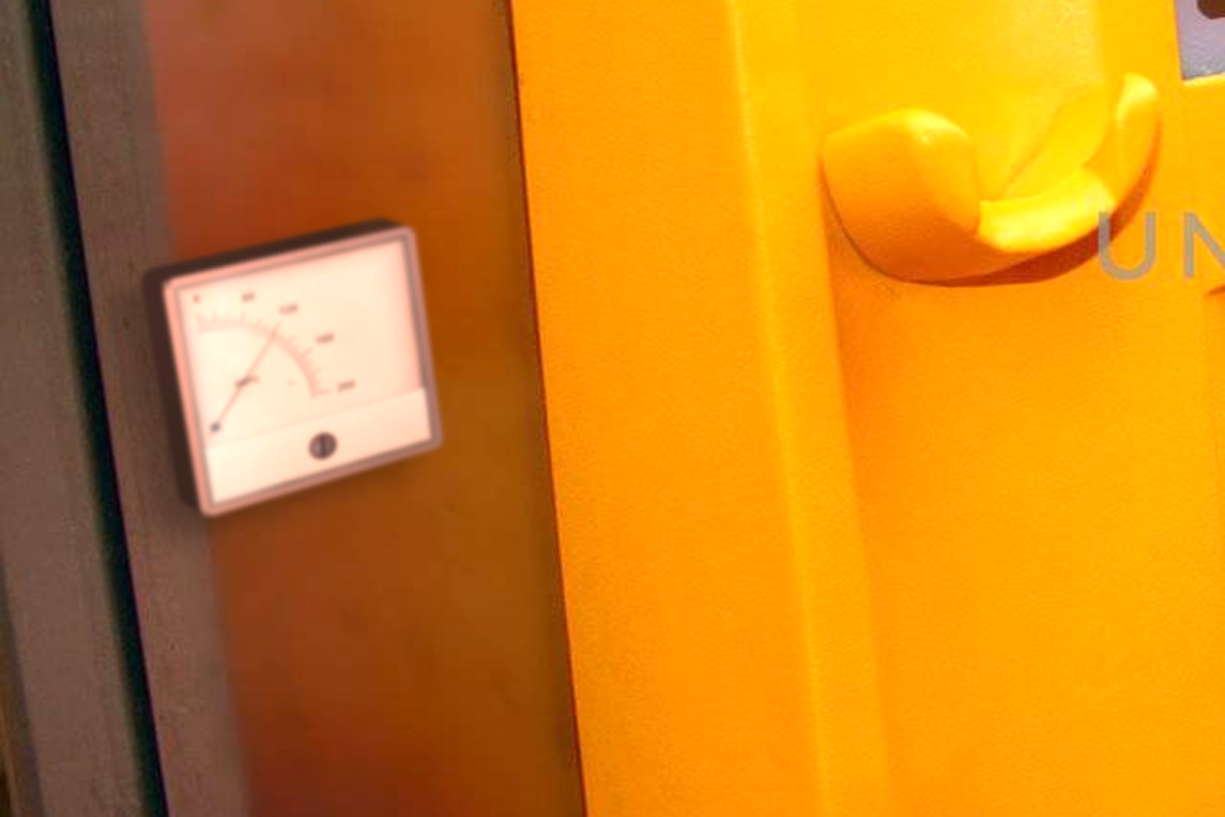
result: 120 A
